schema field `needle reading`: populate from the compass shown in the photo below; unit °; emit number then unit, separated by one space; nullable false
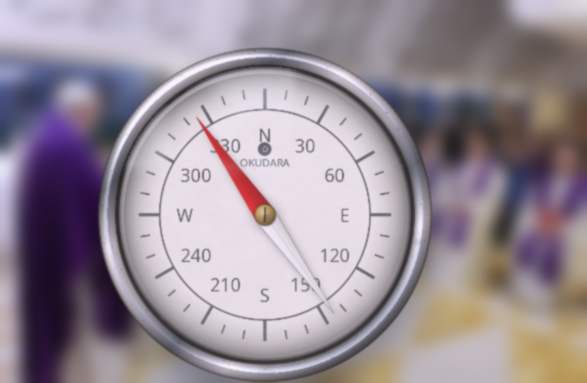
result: 325 °
